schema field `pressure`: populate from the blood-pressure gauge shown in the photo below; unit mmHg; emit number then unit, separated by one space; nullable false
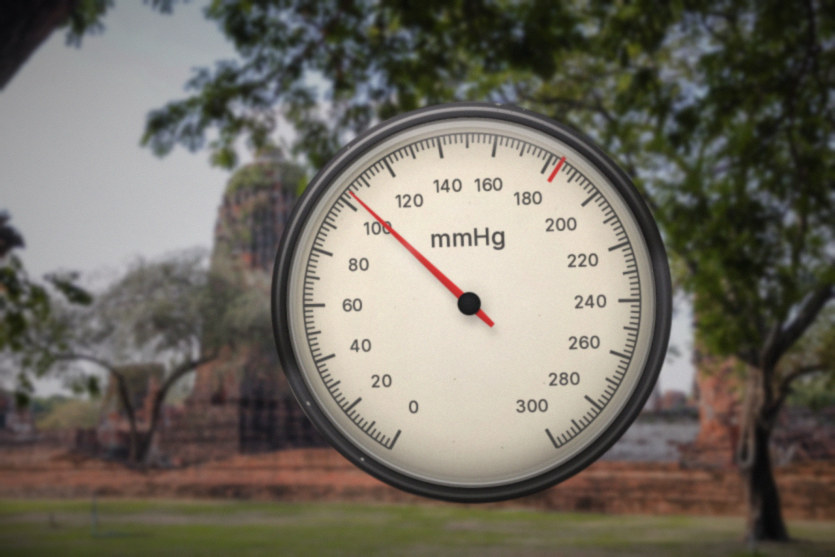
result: 104 mmHg
